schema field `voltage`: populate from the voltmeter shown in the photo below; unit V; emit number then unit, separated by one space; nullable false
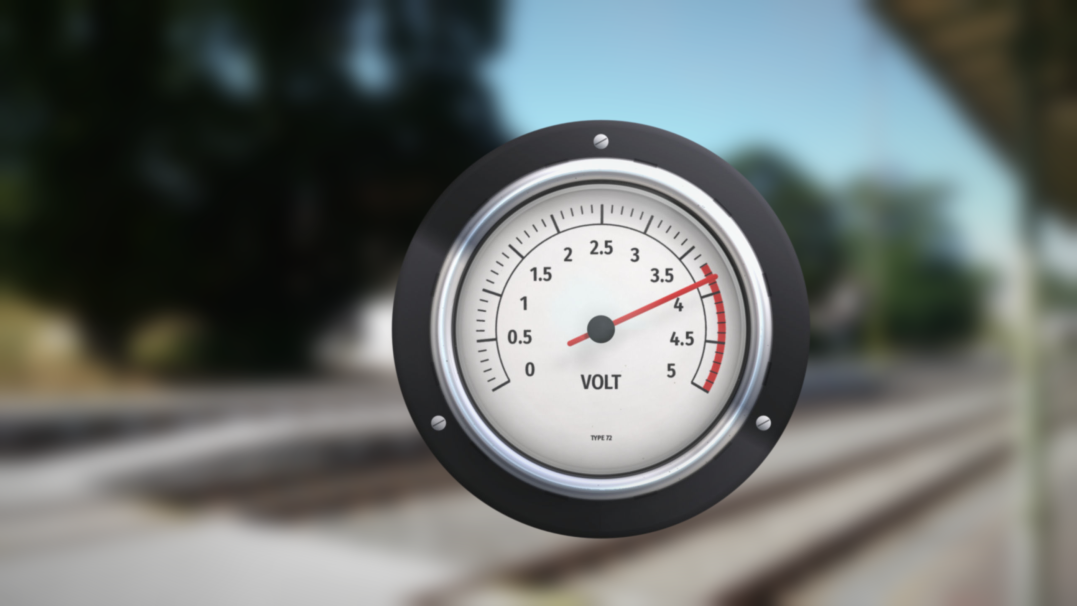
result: 3.85 V
